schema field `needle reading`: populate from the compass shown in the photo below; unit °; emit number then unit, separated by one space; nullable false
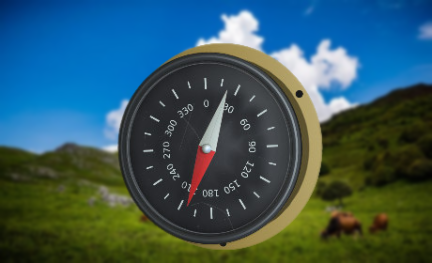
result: 202.5 °
